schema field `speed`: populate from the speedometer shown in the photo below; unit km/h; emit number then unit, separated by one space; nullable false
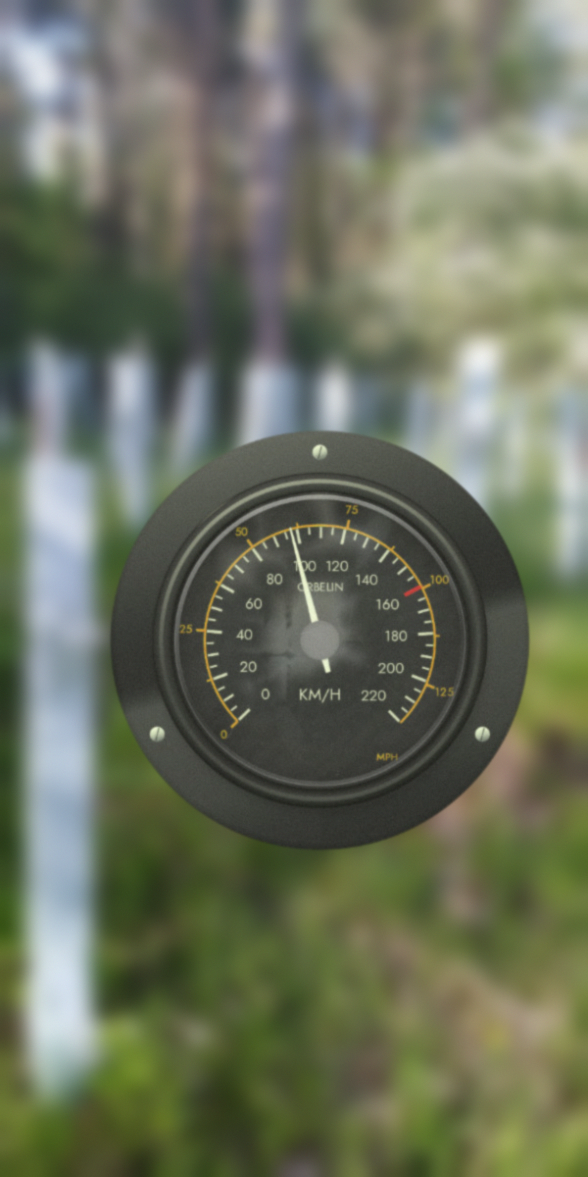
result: 97.5 km/h
